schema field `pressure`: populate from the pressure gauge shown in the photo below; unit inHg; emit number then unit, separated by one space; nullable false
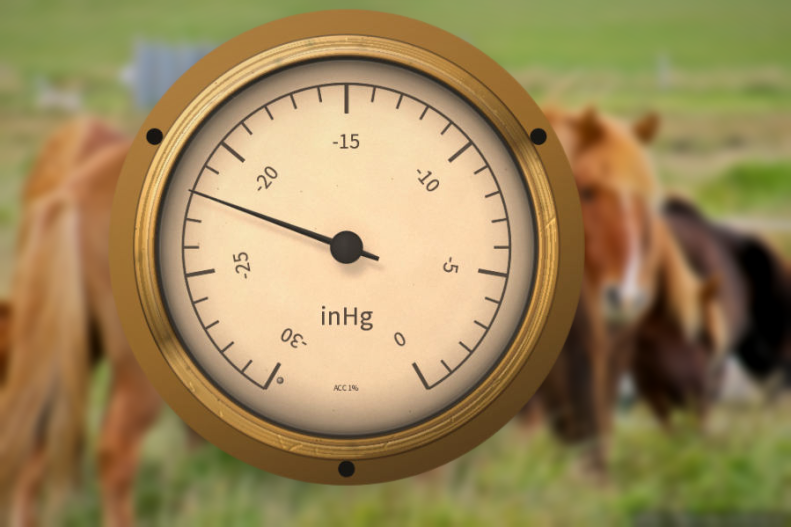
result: -22 inHg
